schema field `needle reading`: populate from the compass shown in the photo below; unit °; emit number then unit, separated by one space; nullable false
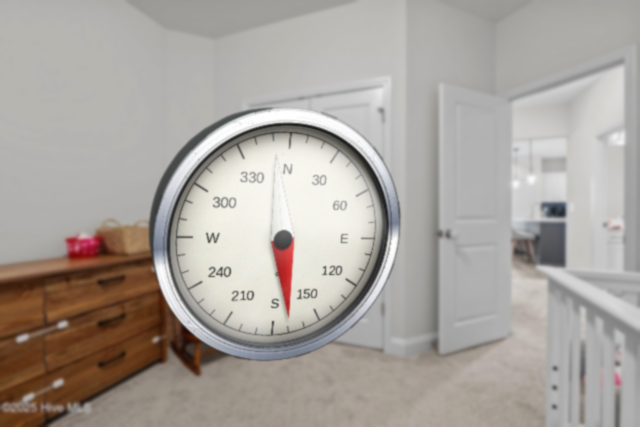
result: 170 °
